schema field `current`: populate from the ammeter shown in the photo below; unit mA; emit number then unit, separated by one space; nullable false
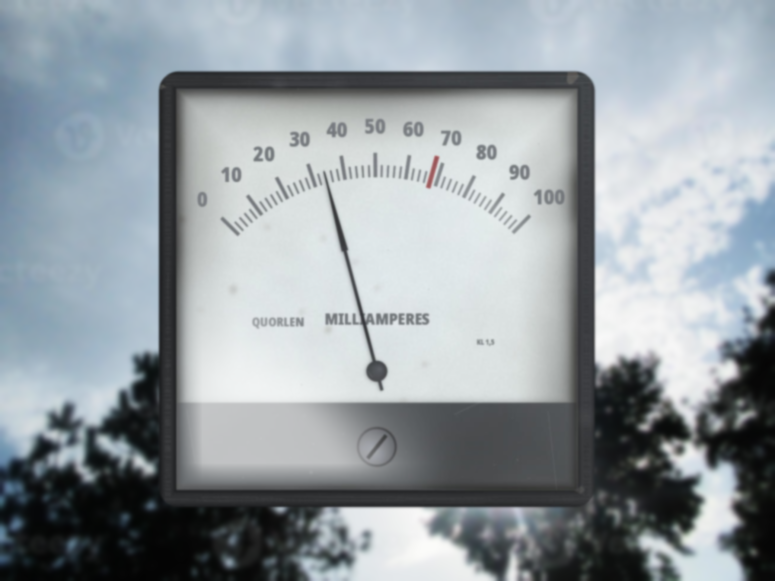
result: 34 mA
